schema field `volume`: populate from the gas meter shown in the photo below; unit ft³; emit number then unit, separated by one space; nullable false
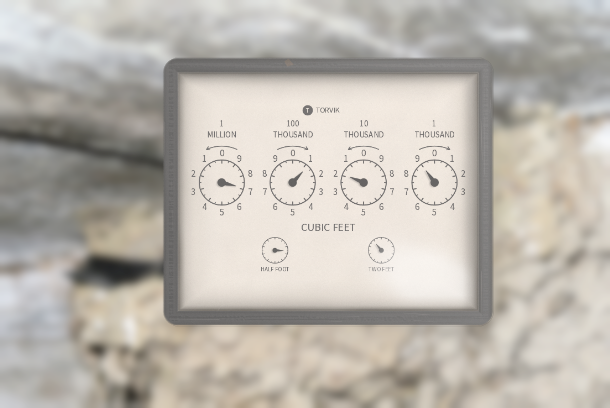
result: 711900 ft³
